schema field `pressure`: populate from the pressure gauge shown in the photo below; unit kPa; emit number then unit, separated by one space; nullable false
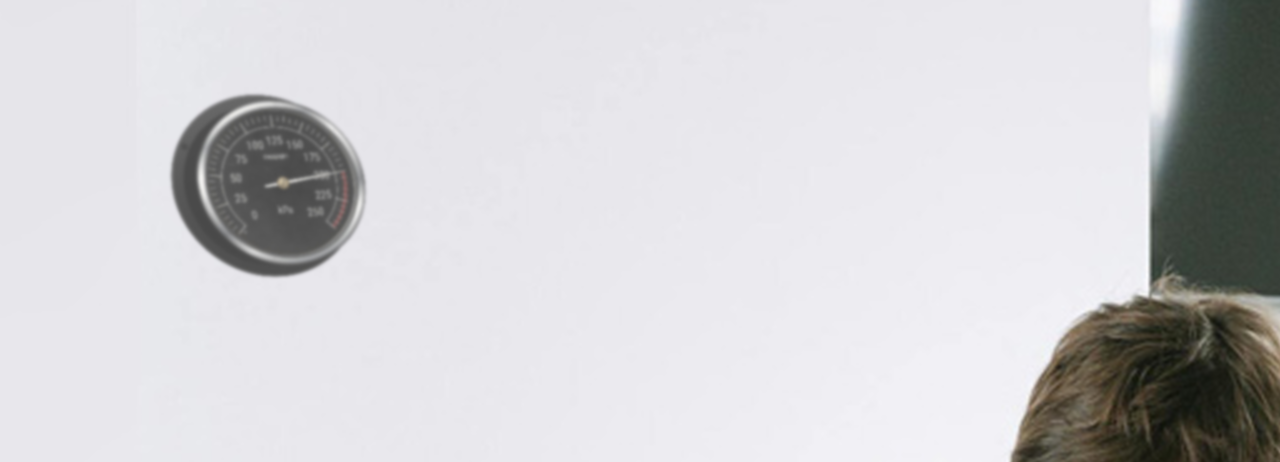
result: 200 kPa
